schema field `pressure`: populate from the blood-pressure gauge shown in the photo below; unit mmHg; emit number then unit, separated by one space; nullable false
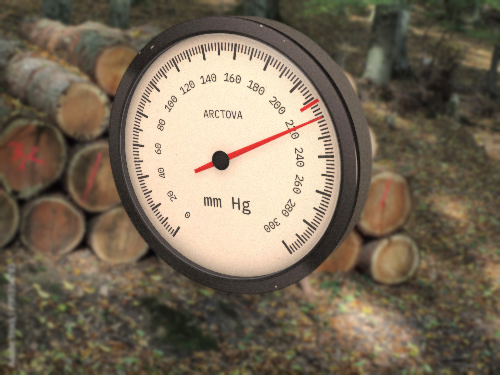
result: 220 mmHg
